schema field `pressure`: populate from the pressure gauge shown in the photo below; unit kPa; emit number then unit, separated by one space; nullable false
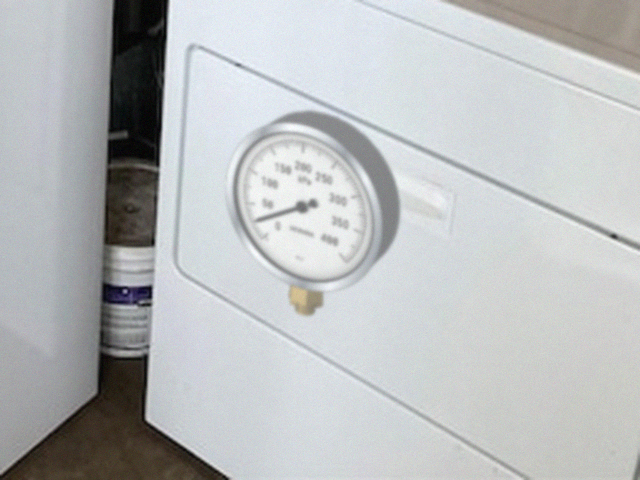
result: 25 kPa
